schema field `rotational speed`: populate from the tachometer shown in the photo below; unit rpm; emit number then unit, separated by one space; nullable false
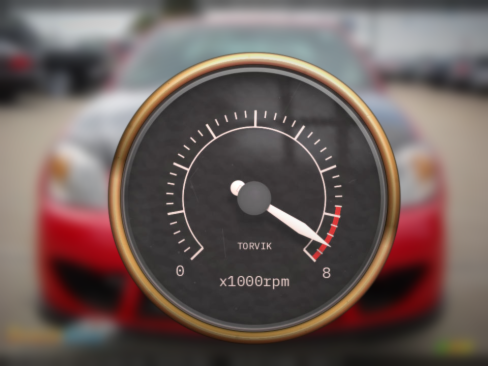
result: 7600 rpm
